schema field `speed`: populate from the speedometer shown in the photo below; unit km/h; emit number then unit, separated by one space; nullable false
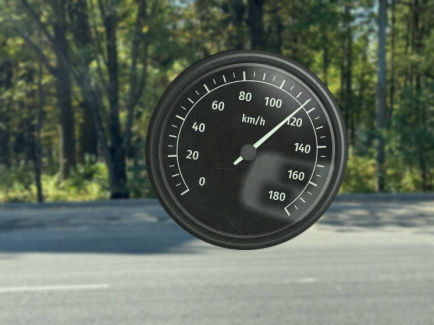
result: 115 km/h
